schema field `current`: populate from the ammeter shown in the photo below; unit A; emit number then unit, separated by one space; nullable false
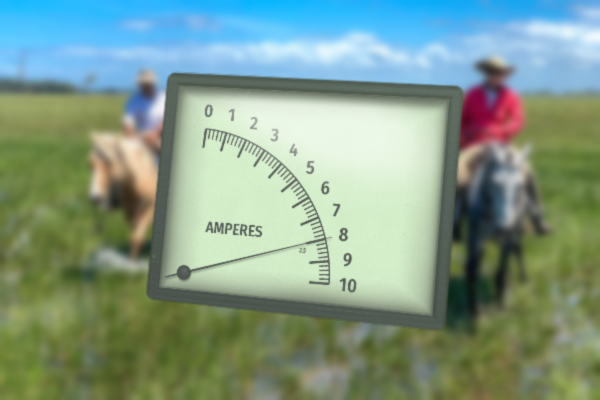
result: 8 A
